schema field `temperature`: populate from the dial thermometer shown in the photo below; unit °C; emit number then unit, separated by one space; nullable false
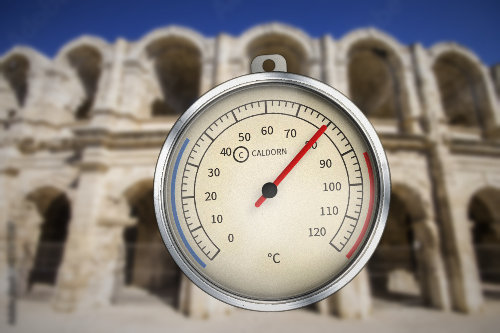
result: 80 °C
